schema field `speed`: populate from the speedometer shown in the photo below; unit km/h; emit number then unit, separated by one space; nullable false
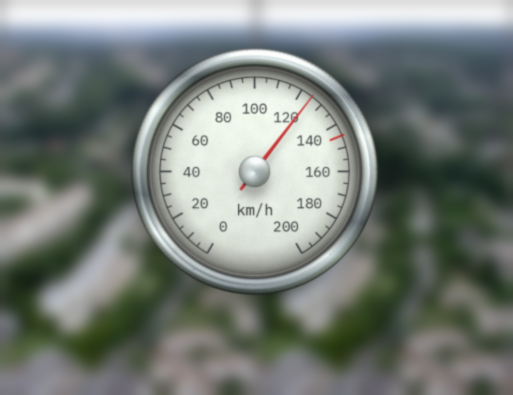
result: 125 km/h
